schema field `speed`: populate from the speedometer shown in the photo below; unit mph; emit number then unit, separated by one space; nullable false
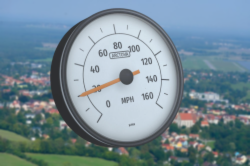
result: 20 mph
